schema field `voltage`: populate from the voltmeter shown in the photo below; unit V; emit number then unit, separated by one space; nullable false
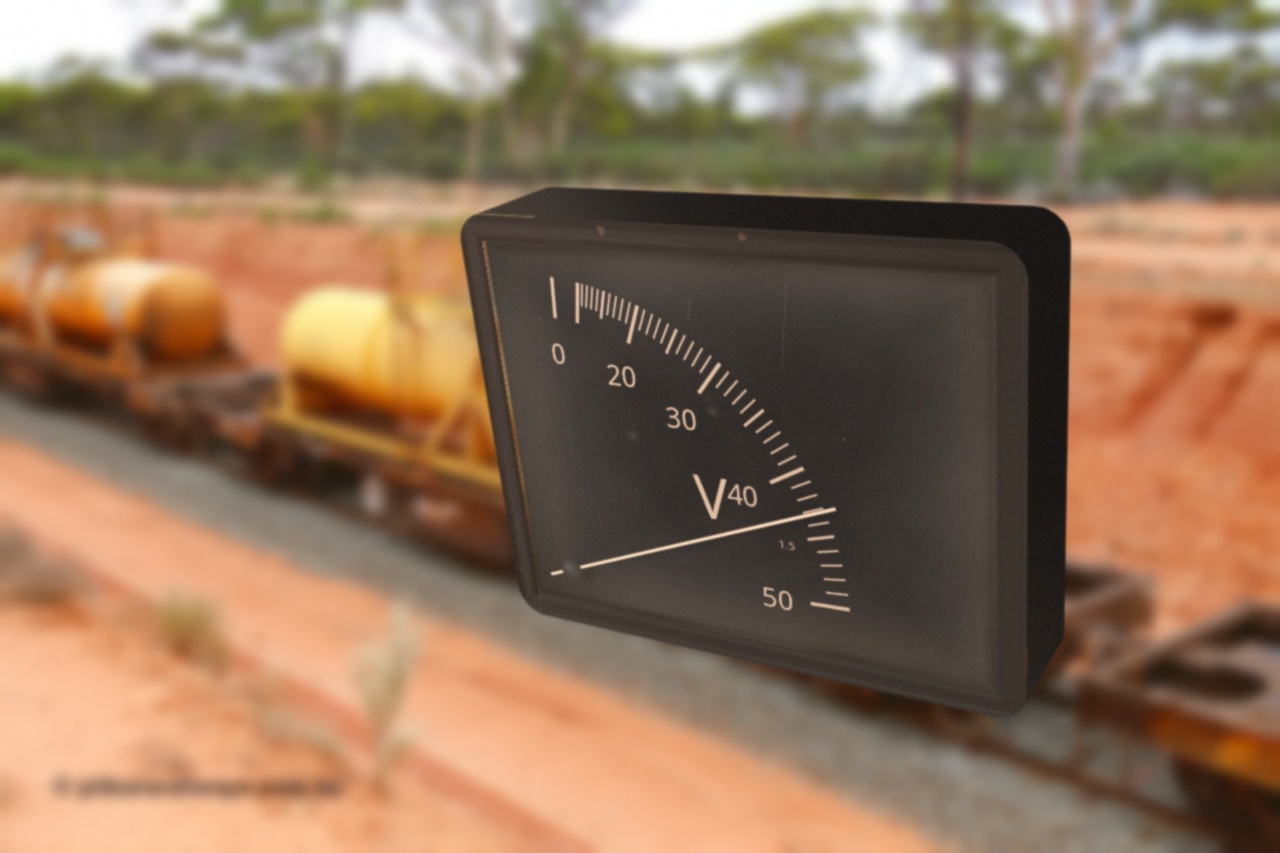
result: 43 V
